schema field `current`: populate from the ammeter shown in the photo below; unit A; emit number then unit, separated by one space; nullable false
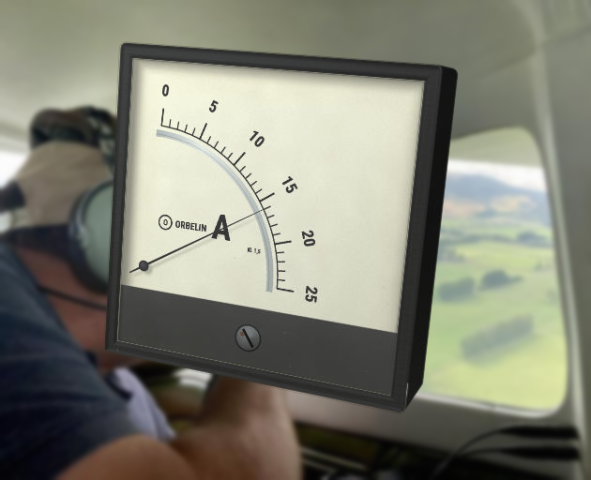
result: 16 A
